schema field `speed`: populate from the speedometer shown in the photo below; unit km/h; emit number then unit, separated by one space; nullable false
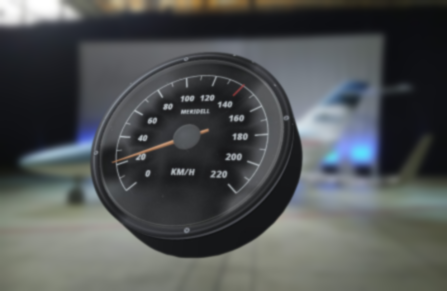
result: 20 km/h
